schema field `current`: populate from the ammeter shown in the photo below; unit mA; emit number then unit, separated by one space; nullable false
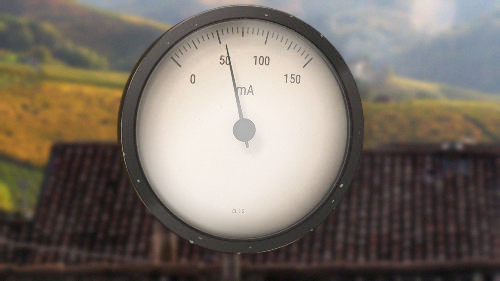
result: 55 mA
